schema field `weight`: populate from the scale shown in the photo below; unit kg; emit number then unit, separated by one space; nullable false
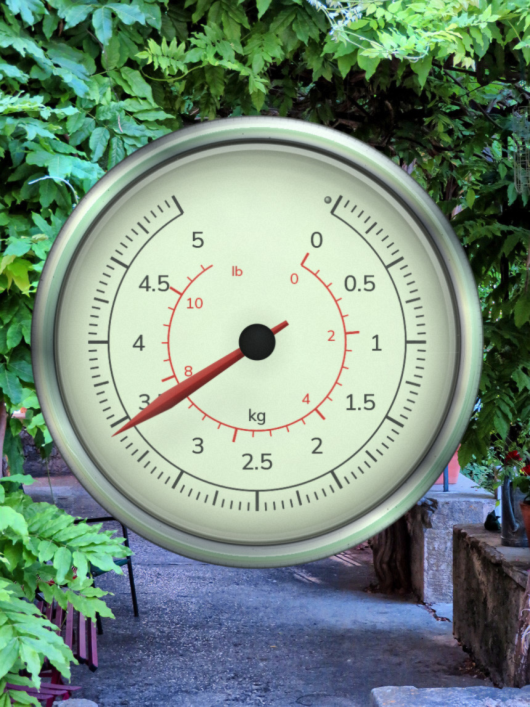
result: 3.45 kg
